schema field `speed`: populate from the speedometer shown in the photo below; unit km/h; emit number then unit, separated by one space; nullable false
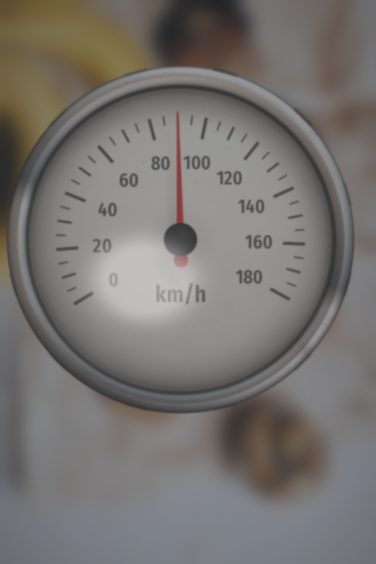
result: 90 km/h
